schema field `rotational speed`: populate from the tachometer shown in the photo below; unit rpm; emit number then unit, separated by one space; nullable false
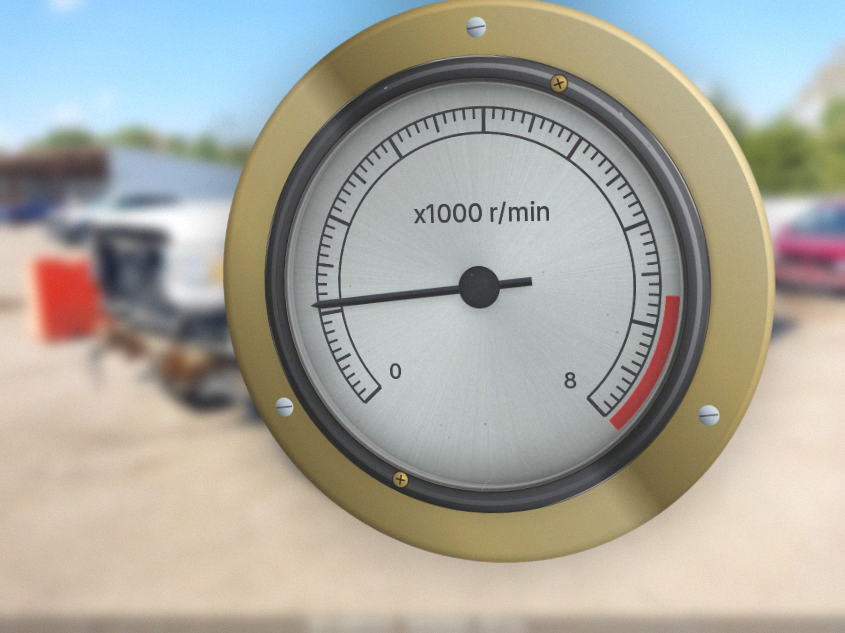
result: 1100 rpm
